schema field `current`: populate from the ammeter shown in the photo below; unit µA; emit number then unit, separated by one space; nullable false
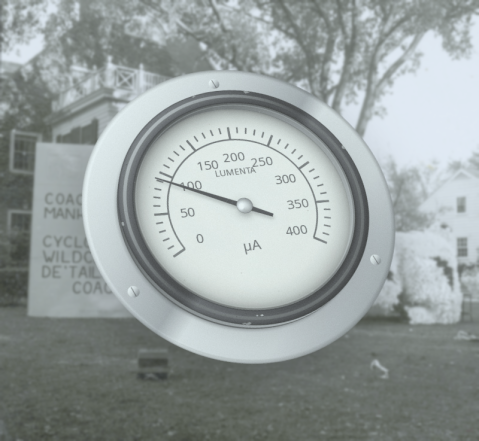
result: 90 µA
